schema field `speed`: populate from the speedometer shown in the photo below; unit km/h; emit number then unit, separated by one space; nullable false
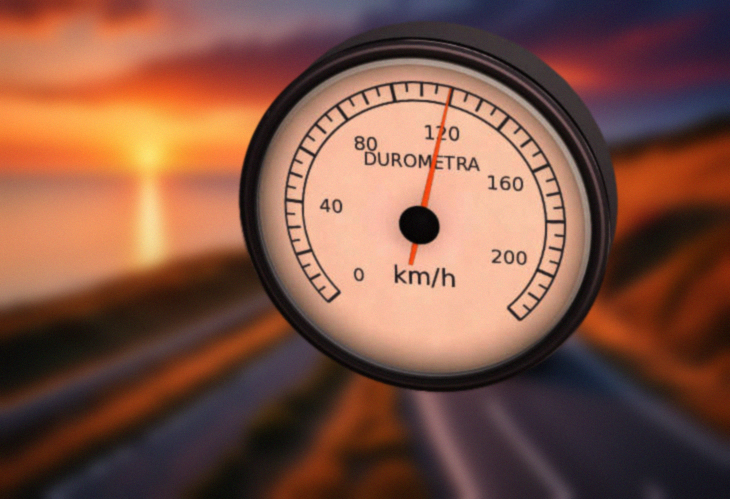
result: 120 km/h
